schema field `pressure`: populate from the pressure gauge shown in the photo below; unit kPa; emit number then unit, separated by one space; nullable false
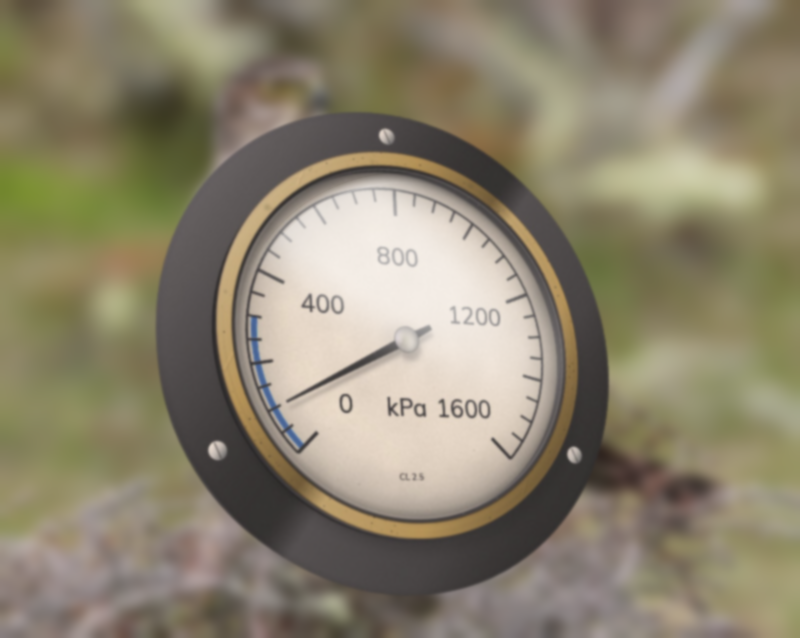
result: 100 kPa
